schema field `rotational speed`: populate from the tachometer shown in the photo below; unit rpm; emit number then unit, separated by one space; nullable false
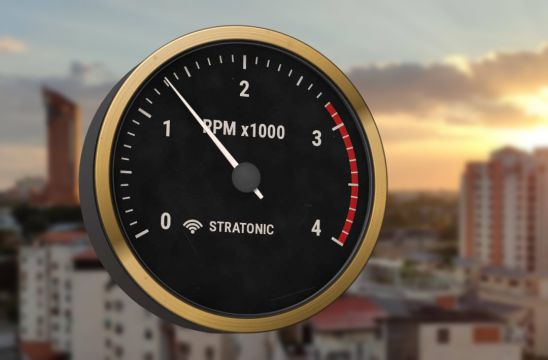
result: 1300 rpm
